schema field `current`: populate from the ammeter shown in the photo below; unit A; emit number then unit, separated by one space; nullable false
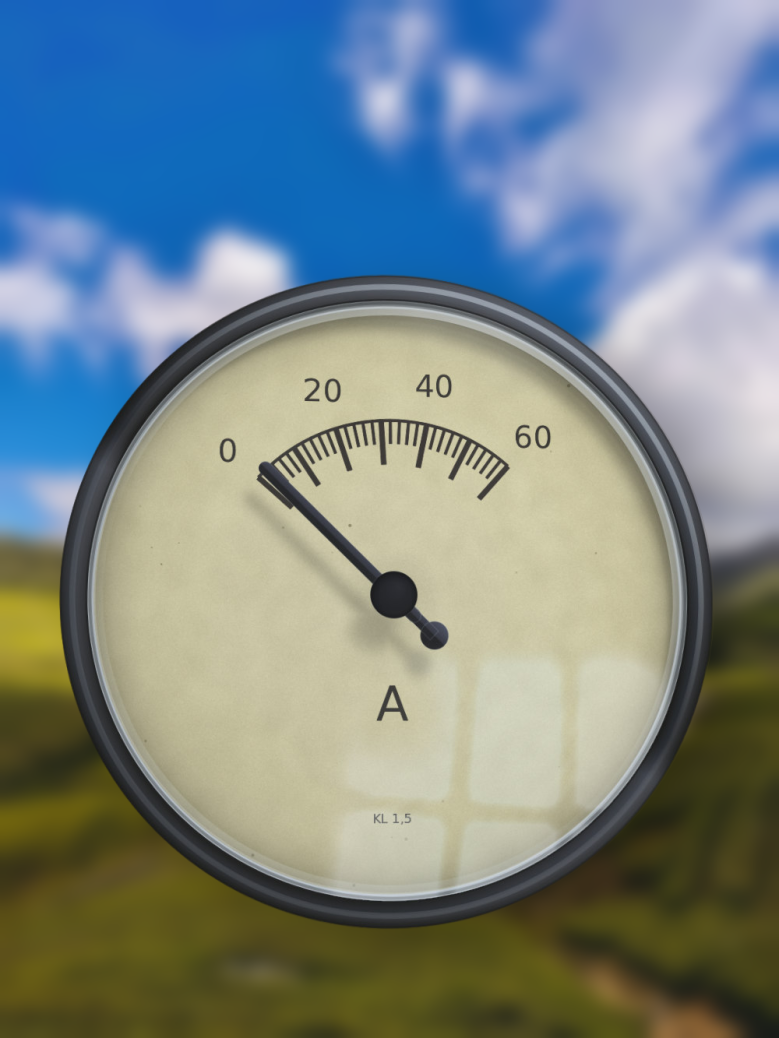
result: 2 A
